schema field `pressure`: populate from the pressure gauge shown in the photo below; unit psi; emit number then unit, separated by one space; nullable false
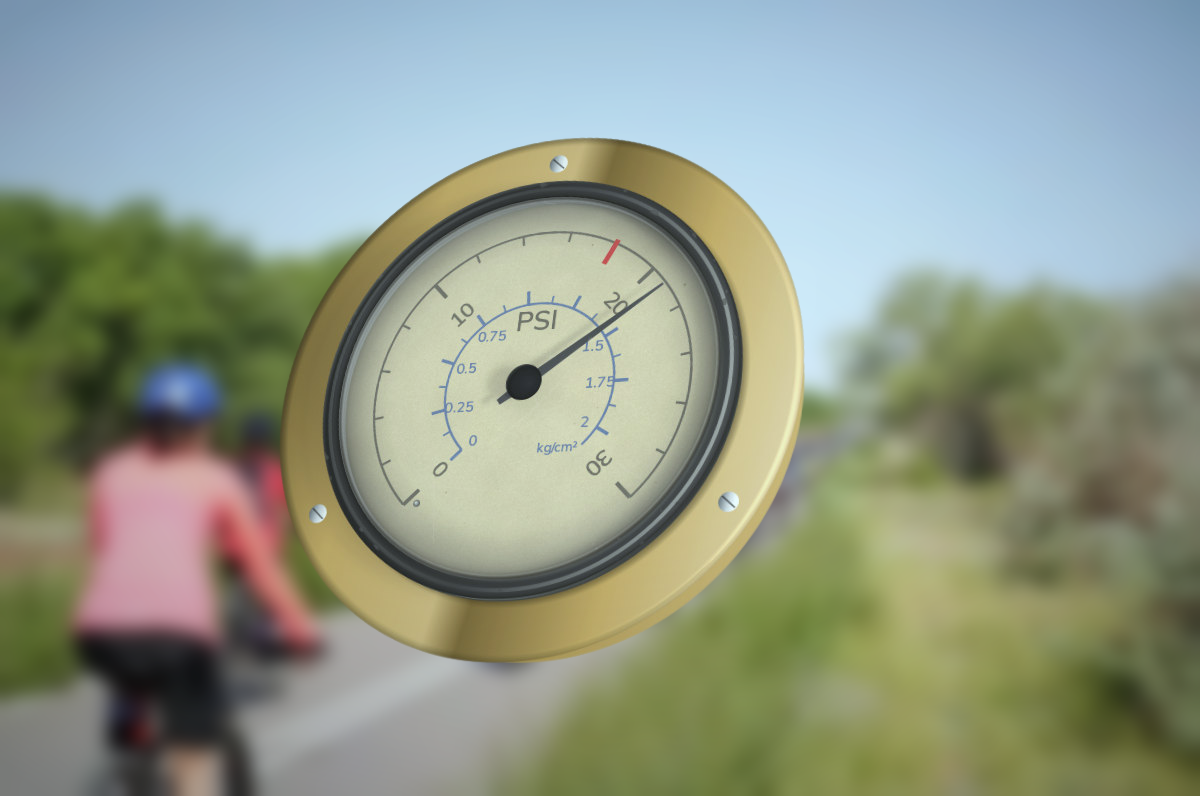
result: 21 psi
